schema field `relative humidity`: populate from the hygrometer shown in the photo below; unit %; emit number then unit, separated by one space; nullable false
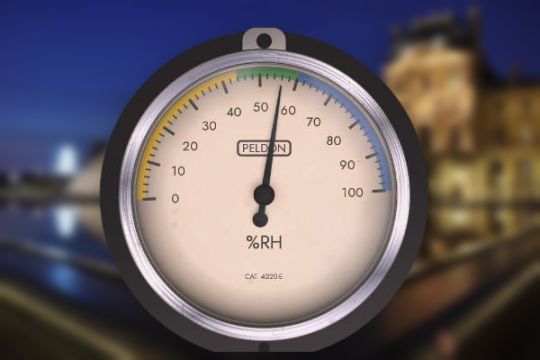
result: 56 %
